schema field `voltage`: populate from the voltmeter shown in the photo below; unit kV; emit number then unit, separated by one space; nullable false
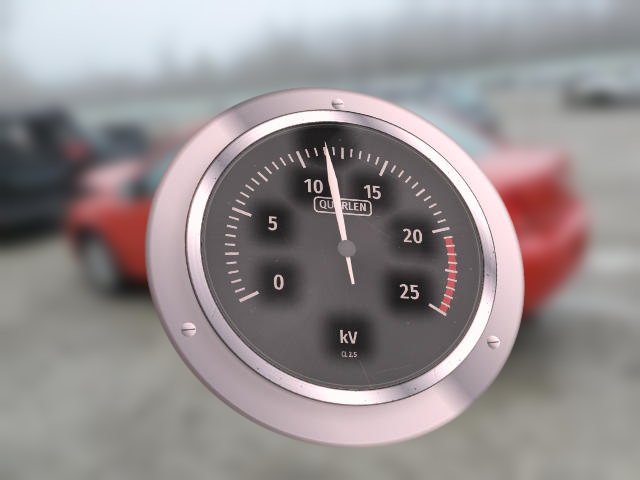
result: 11.5 kV
